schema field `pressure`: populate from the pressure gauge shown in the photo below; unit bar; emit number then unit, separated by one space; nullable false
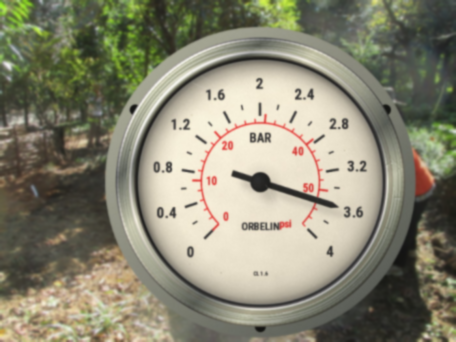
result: 3.6 bar
